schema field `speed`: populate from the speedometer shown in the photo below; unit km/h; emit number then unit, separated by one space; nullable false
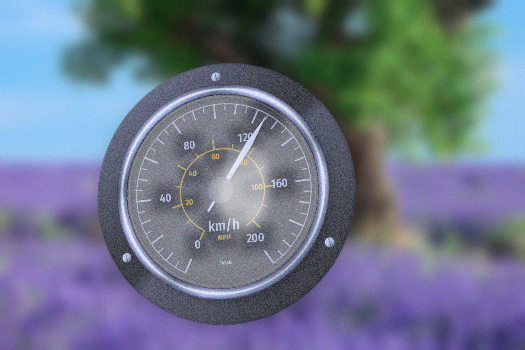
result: 125 km/h
